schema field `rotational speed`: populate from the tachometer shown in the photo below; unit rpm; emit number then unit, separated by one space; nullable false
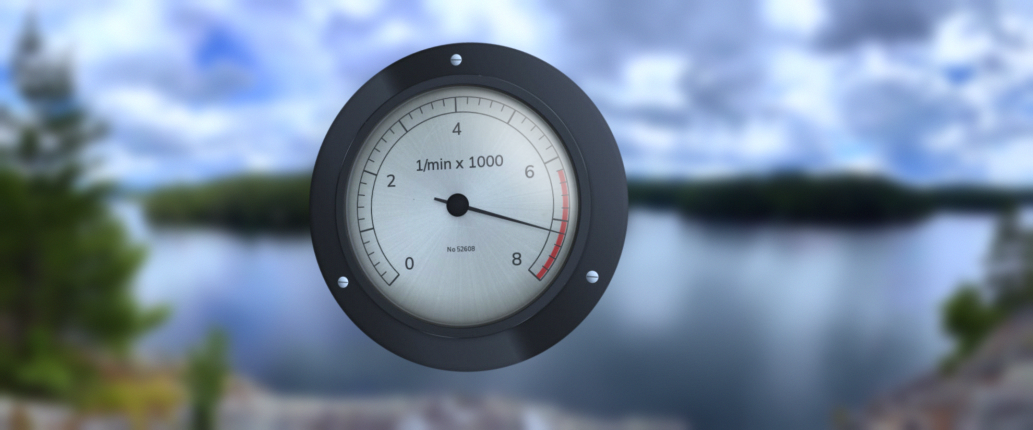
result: 7200 rpm
